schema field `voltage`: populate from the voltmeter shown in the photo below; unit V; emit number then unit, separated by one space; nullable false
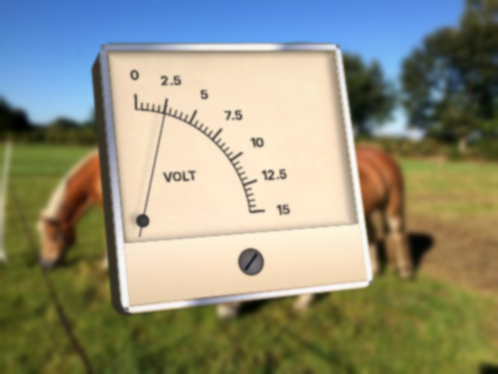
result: 2.5 V
